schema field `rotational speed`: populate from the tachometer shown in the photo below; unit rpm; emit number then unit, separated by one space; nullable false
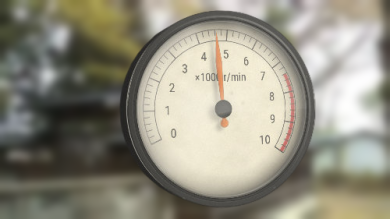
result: 4600 rpm
